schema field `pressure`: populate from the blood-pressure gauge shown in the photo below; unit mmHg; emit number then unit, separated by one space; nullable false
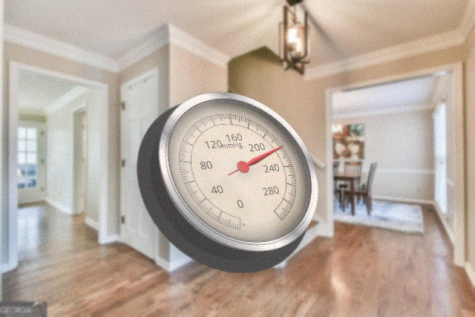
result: 220 mmHg
